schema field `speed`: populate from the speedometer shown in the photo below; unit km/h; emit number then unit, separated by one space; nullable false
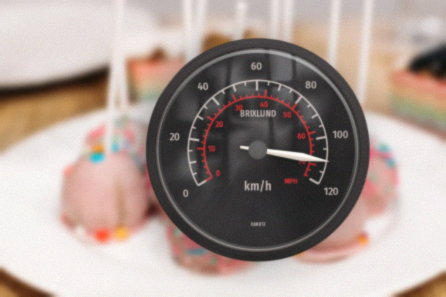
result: 110 km/h
